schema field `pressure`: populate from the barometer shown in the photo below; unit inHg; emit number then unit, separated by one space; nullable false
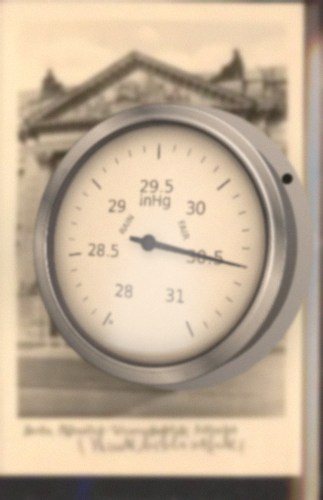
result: 30.5 inHg
